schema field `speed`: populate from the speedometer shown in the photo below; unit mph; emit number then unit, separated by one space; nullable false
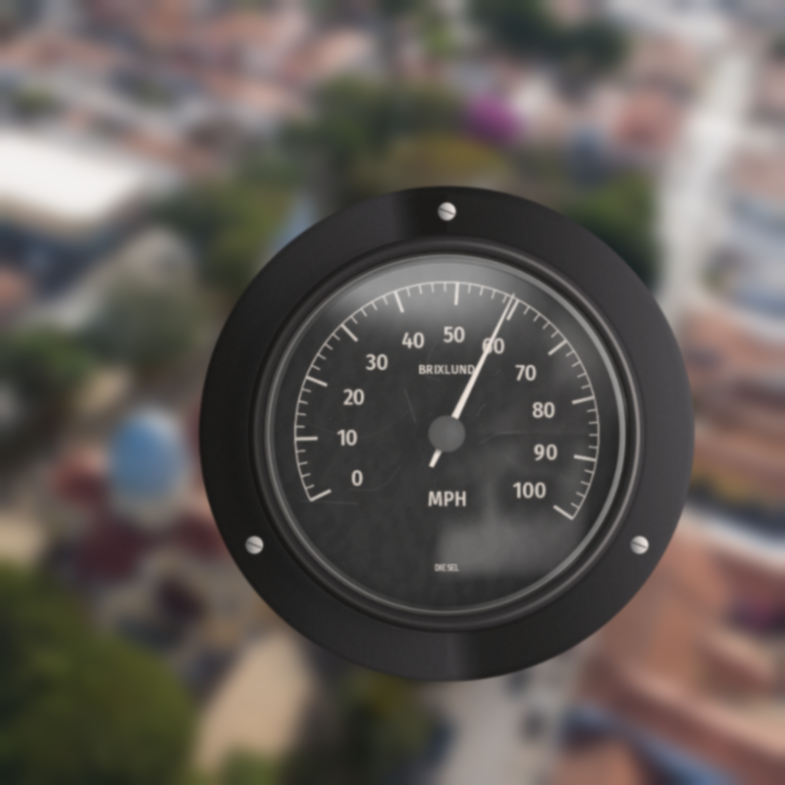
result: 59 mph
